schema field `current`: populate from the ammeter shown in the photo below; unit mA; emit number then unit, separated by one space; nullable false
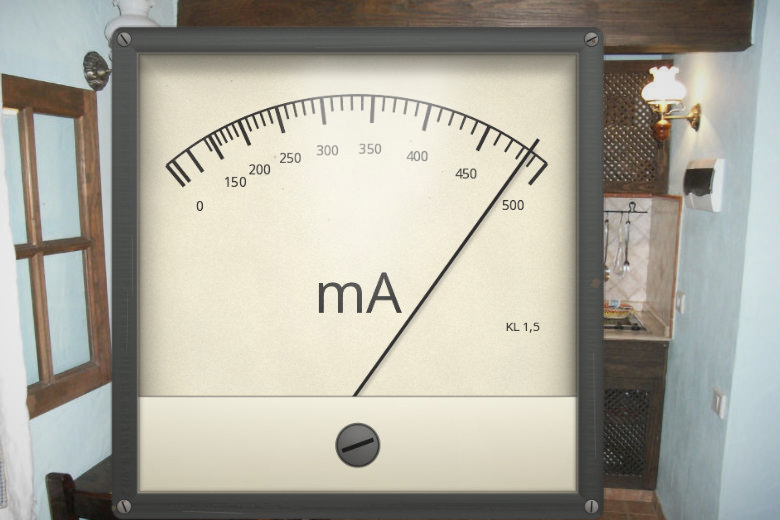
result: 485 mA
